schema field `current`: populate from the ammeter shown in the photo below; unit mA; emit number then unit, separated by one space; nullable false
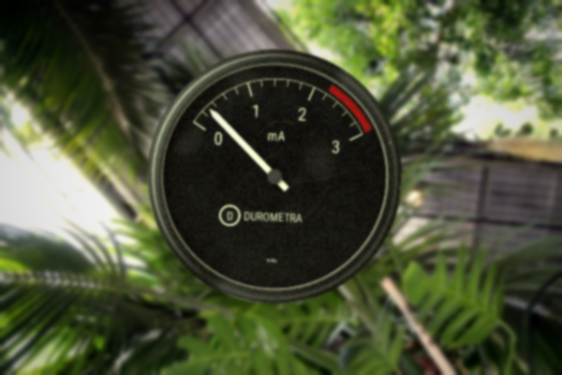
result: 0.3 mA
